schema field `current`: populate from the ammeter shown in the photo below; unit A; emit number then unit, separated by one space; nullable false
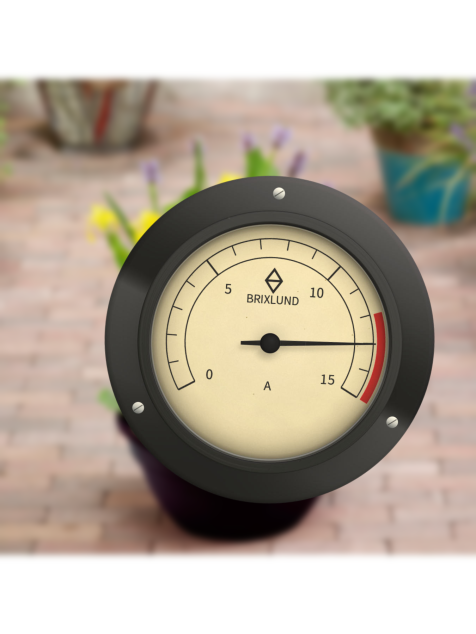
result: 13 A
